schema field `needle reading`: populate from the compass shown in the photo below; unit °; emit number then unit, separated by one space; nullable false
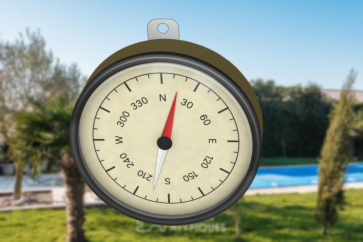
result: 15 °
